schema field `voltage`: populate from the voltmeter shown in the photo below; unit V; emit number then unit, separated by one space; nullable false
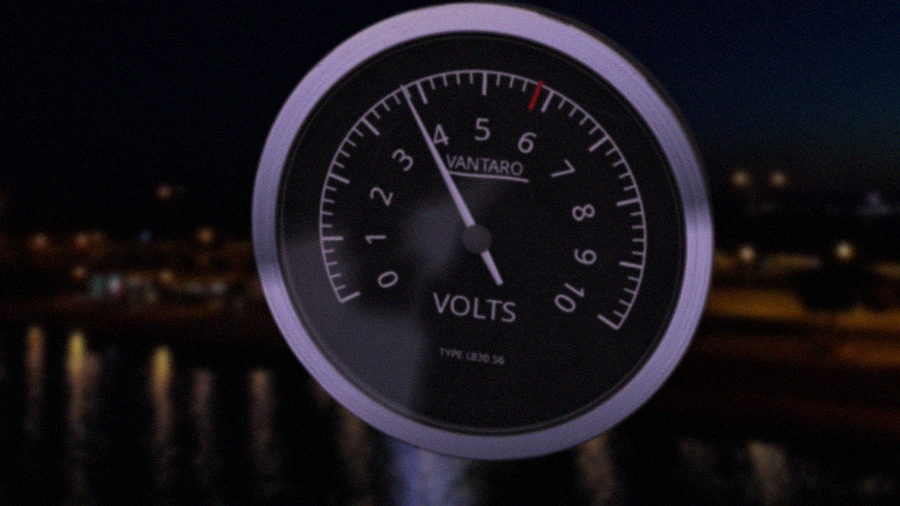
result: 3.8 V
